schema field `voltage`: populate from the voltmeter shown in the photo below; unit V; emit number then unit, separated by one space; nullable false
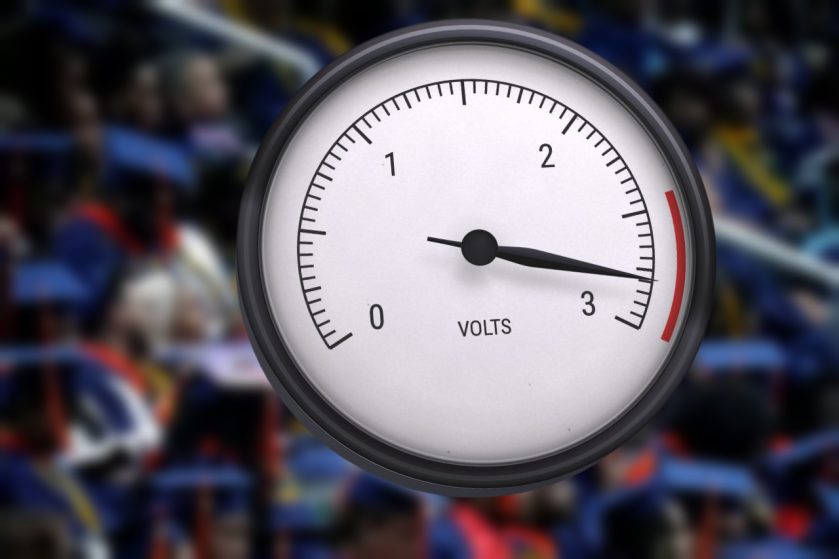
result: 2.8 V
